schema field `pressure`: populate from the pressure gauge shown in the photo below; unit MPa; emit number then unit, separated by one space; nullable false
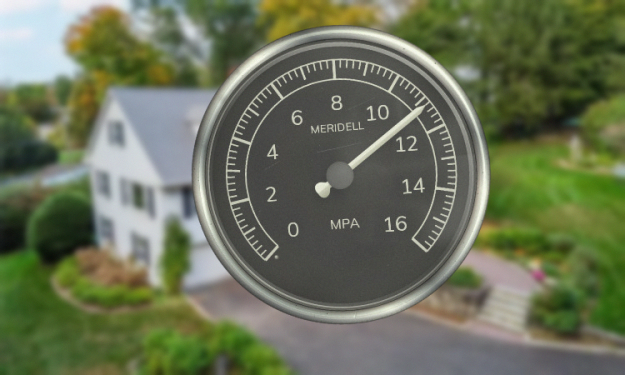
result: 11.2 MPa
